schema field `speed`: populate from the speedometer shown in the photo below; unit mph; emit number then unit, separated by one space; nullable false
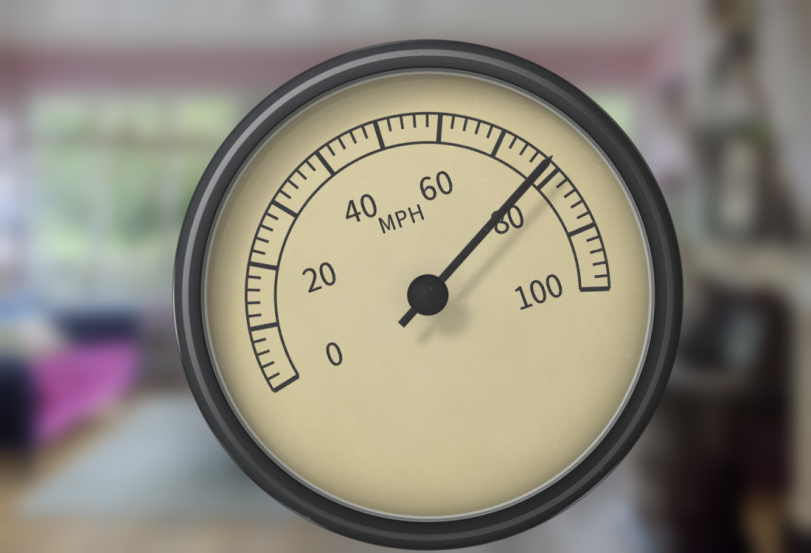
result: 78 mph
